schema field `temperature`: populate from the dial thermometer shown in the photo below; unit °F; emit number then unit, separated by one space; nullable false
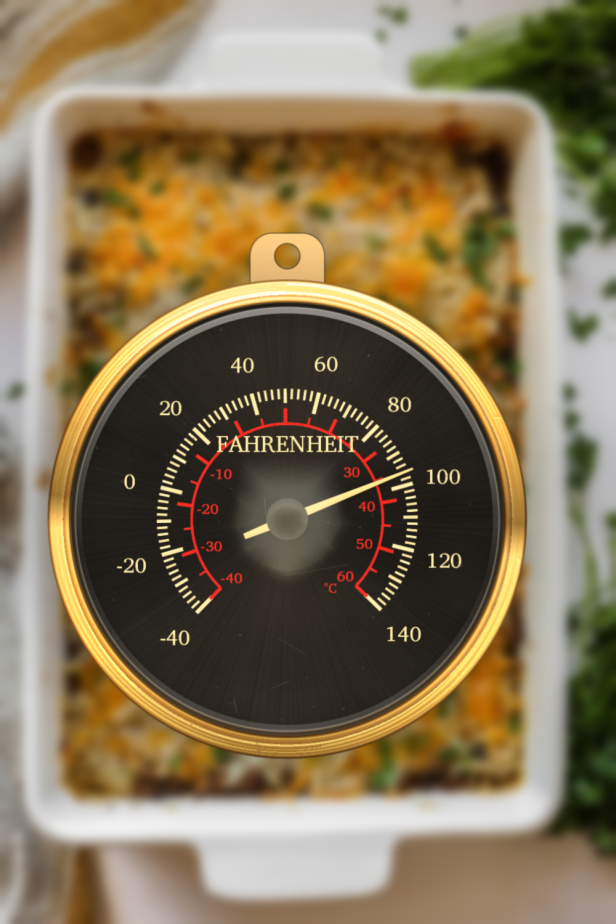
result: 96 °F
